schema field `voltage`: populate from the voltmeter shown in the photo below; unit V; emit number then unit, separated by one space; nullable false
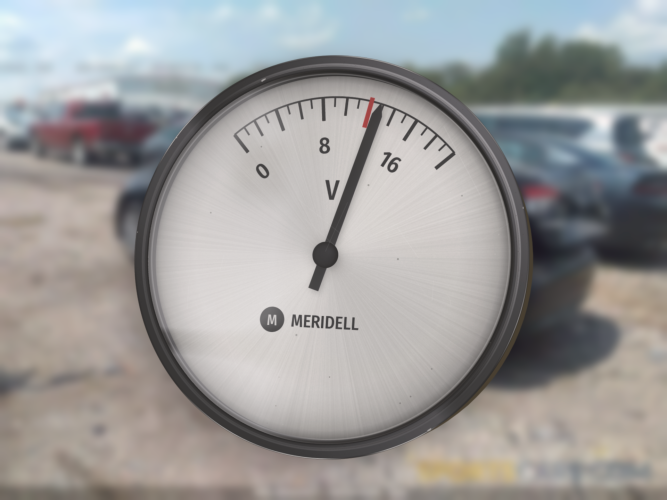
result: 13 V
